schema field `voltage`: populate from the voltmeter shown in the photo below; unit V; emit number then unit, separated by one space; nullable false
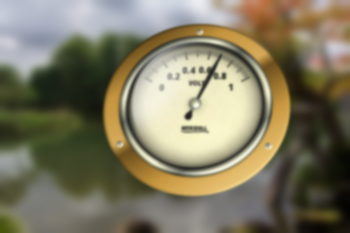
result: 0.7 V
